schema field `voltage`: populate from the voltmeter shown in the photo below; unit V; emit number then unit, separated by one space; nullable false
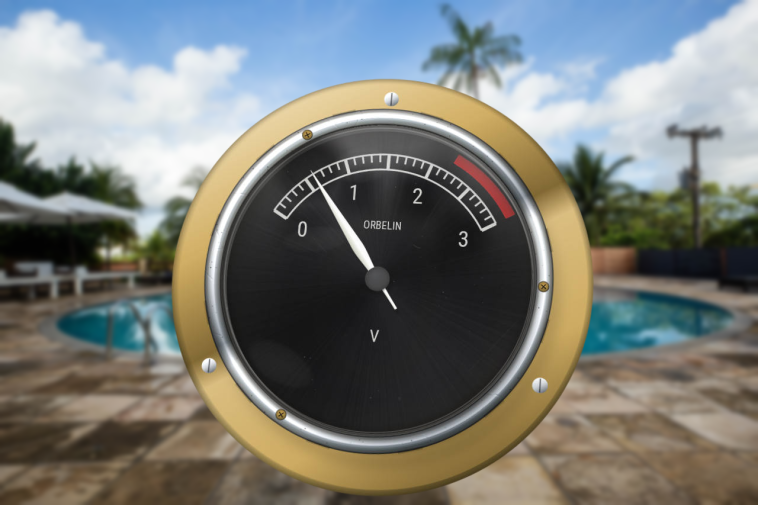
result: 0.6 V
